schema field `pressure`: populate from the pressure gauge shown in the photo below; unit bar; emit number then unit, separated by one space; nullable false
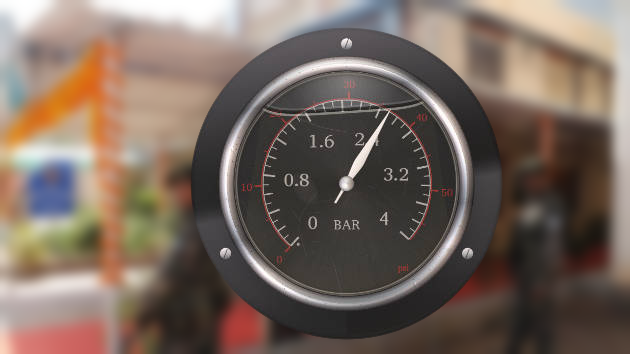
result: 2.5 bar
